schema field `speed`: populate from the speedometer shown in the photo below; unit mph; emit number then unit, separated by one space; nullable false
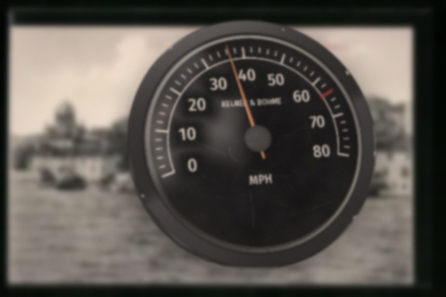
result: 36 mph
